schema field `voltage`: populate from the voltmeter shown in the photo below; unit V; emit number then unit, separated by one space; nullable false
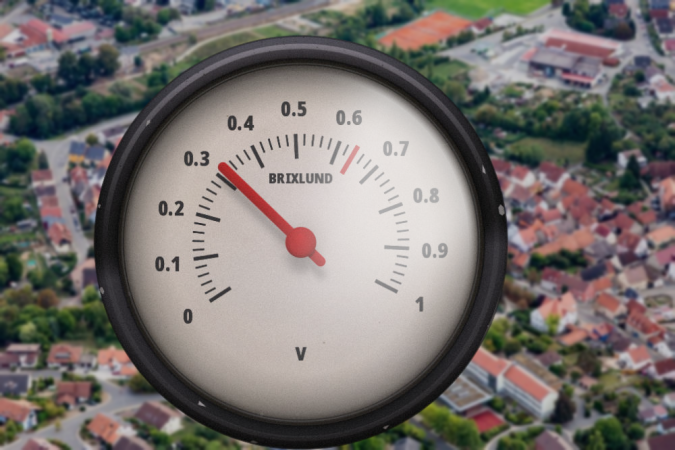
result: 0.32 V
